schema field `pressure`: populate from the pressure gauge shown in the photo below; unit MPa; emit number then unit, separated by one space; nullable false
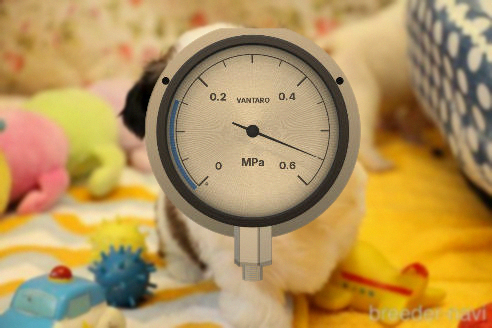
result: 0.55 MPa
